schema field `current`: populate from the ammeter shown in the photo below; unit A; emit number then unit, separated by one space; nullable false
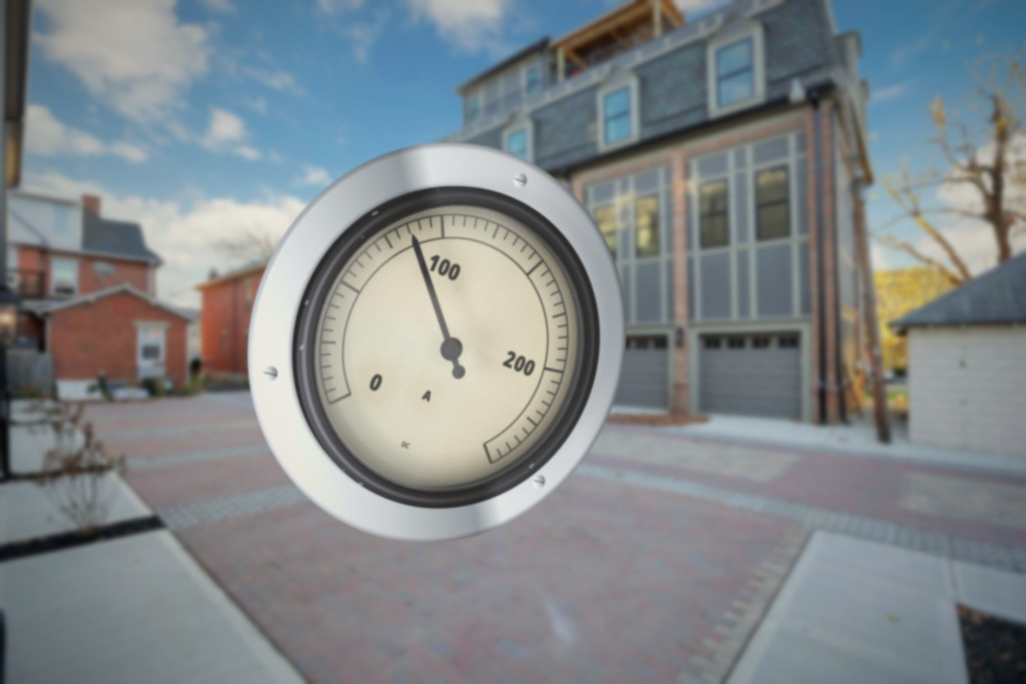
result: 85 A
